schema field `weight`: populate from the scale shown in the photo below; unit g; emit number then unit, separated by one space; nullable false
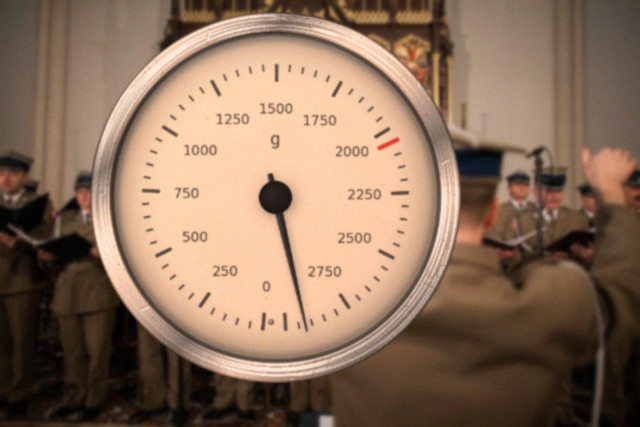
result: 2925 g
